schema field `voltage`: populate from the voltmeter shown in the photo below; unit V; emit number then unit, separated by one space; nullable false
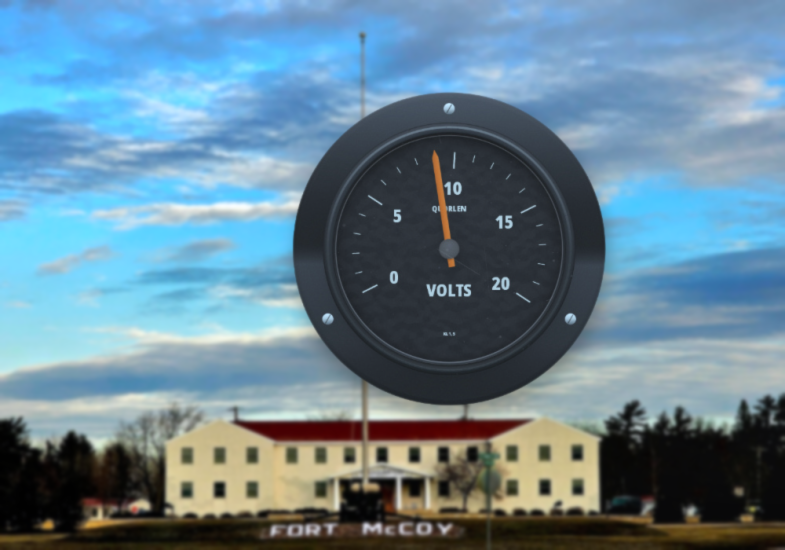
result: 9 V
